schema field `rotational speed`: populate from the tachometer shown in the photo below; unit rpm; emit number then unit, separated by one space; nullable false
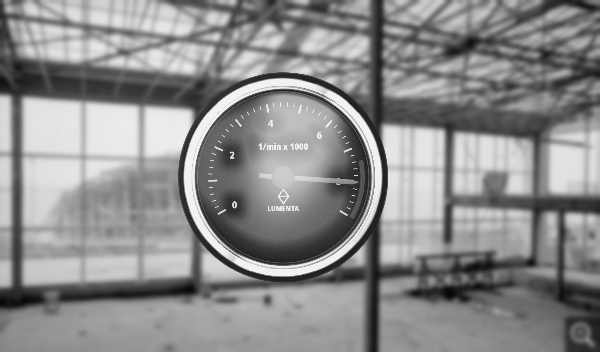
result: 8000 rpm
